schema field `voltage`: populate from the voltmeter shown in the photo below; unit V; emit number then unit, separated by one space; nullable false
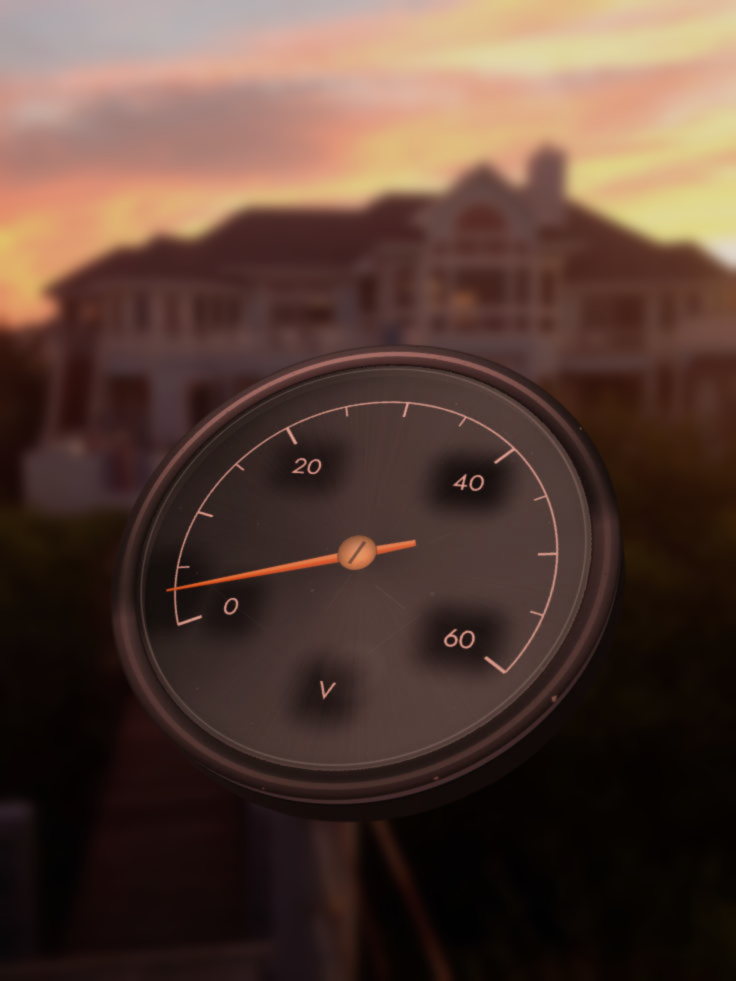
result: 2.5 V
